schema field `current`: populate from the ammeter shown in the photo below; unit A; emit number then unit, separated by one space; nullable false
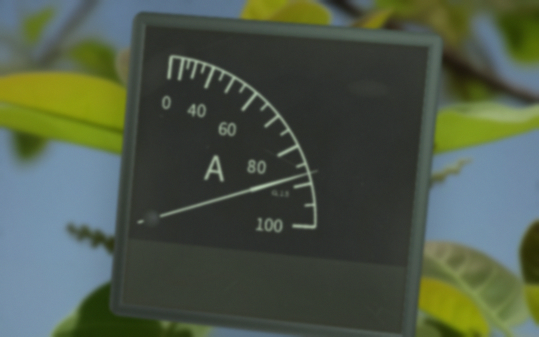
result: 87.5 A
